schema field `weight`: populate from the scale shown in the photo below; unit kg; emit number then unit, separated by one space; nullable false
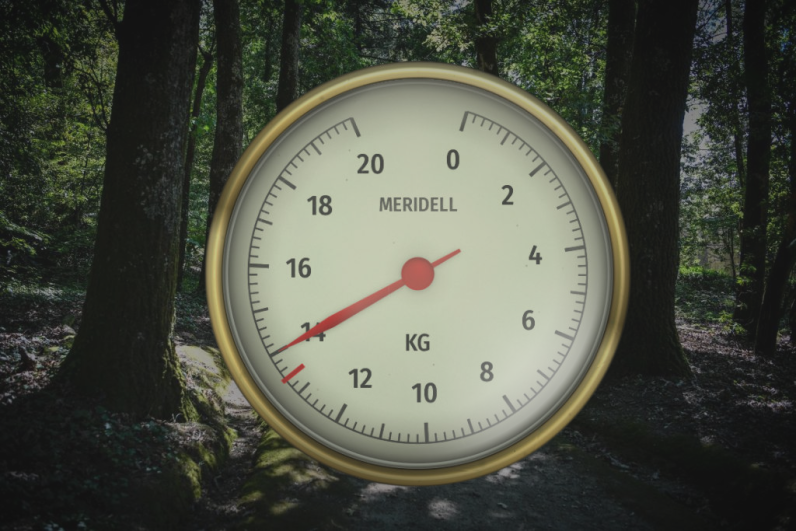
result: 14 kg
